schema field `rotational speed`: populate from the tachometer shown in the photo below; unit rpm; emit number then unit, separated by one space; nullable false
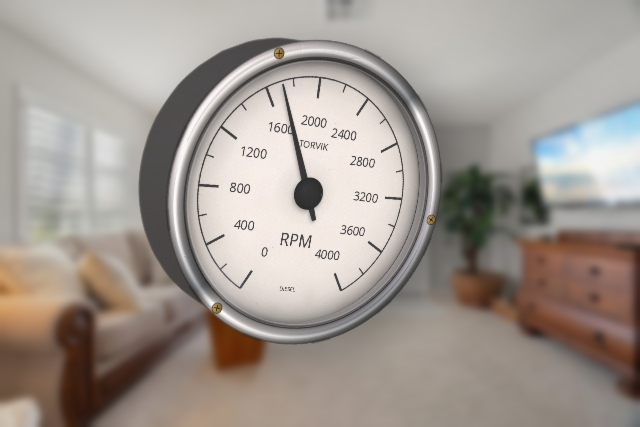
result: 1700 rpm
